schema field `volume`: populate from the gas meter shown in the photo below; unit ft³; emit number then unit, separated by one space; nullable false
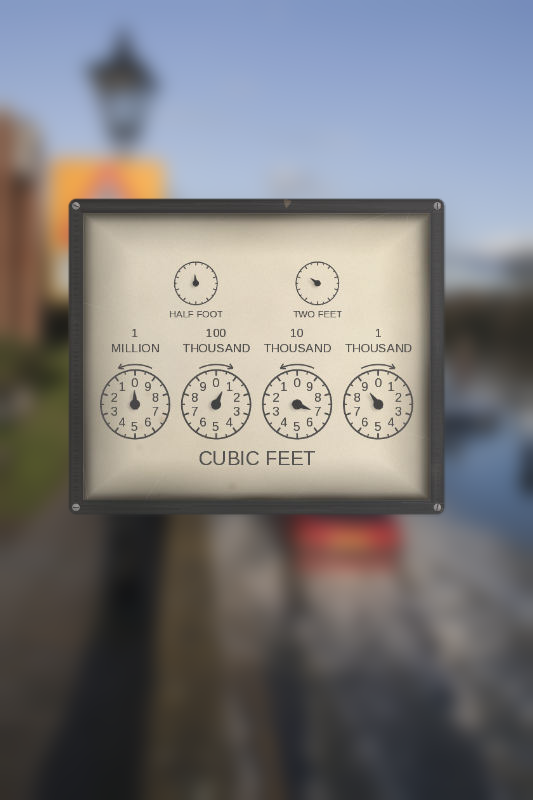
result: 6900 ft³
